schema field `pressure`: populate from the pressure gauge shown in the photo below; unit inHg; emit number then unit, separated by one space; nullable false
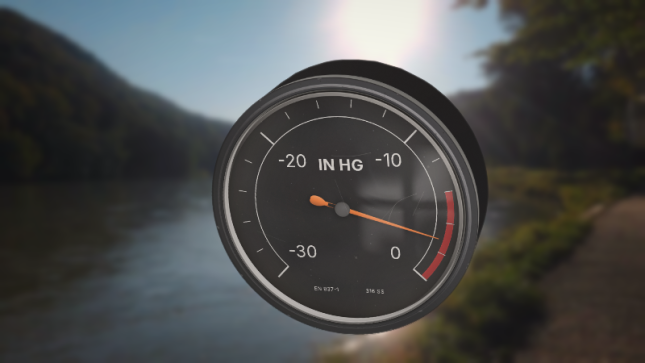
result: -3 inHg
